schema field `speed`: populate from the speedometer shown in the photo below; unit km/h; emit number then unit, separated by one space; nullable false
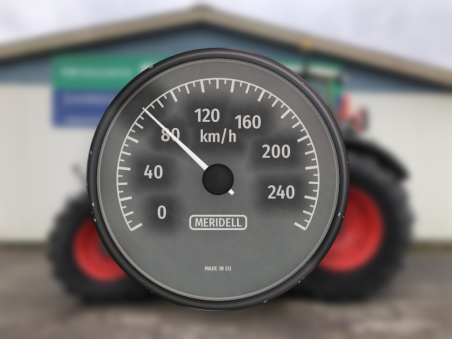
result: 80 km/h
